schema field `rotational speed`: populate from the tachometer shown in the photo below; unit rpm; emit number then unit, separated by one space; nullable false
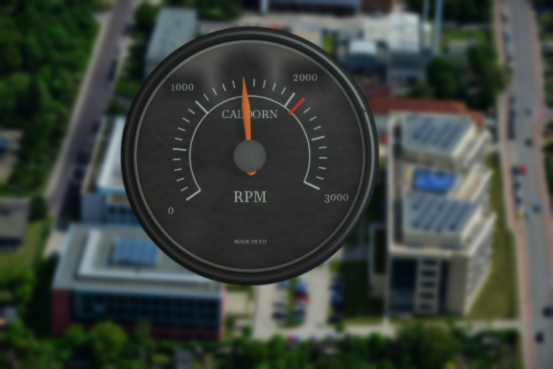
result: 1500 rpm
